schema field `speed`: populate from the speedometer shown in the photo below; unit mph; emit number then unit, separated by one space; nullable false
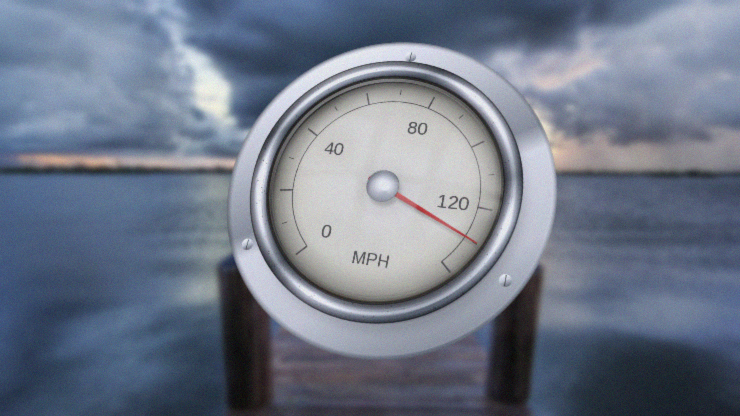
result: 130 mph
